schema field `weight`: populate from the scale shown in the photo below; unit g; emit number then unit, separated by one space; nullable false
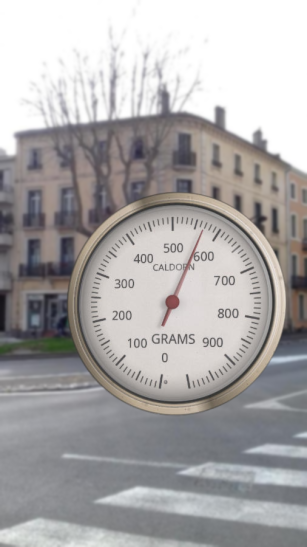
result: 570 g
